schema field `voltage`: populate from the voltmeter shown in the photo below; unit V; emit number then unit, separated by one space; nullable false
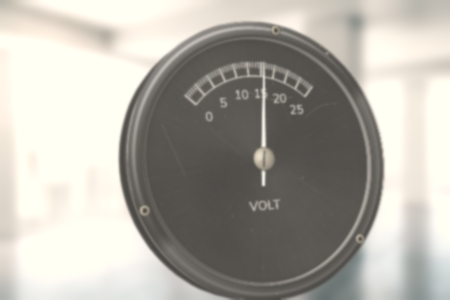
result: 15 V
